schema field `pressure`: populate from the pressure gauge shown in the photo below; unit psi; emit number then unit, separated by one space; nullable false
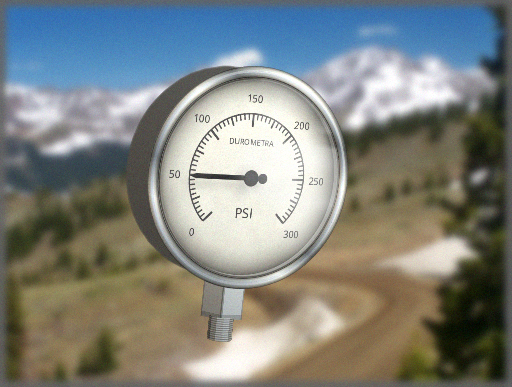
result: 50 psi
